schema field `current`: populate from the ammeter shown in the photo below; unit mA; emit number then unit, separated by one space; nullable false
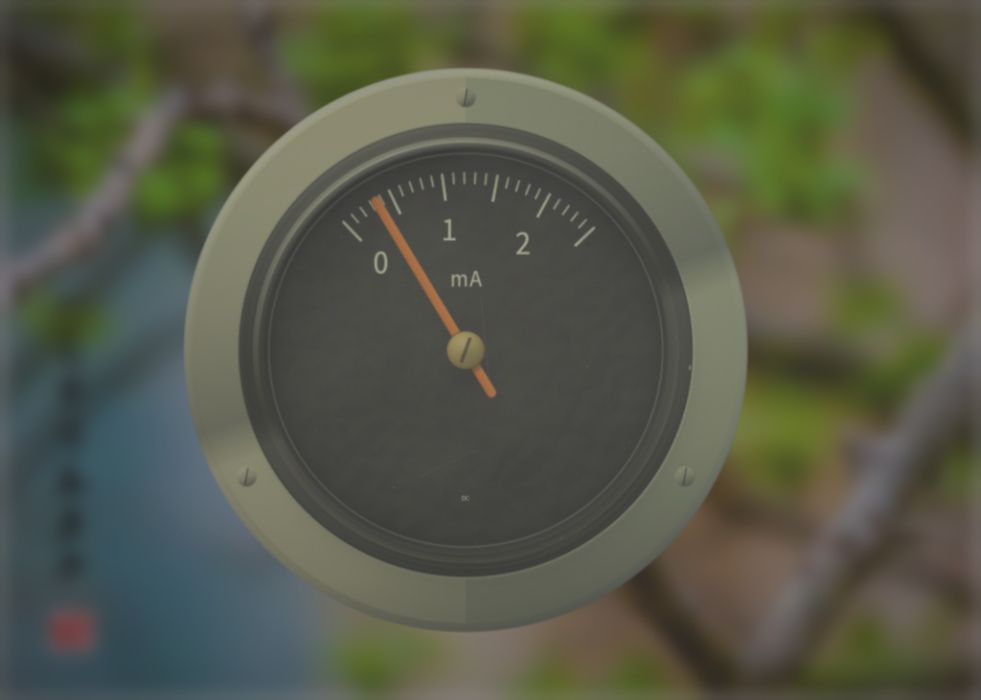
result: 0.35 mA
